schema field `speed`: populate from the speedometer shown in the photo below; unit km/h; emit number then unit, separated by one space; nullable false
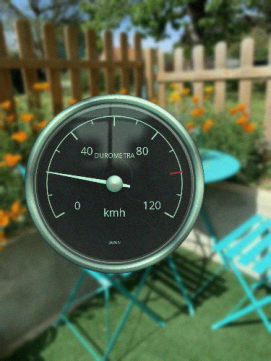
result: 20 km/h
